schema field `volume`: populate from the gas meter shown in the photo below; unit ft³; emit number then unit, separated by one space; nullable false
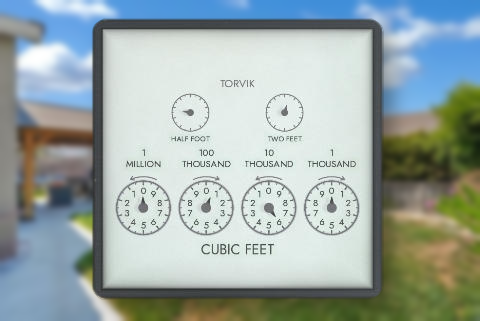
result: 6000 ft³
